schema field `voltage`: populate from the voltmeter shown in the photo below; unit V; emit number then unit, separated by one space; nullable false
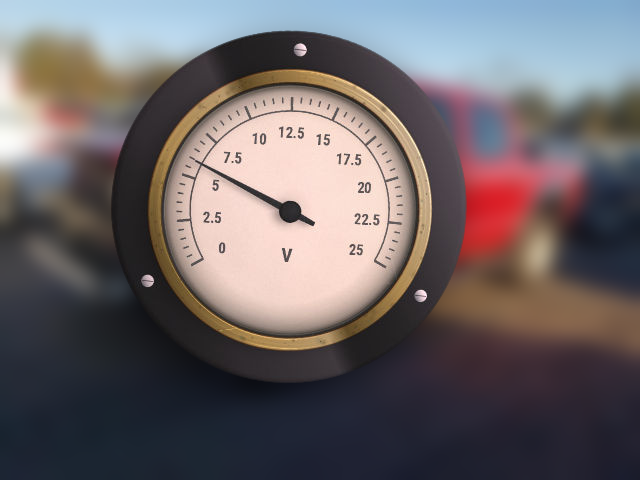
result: 6 V
